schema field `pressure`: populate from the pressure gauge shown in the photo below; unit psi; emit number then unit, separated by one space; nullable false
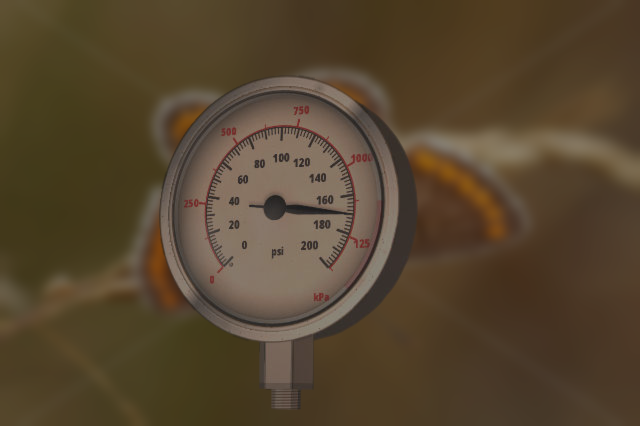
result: 170 psi
